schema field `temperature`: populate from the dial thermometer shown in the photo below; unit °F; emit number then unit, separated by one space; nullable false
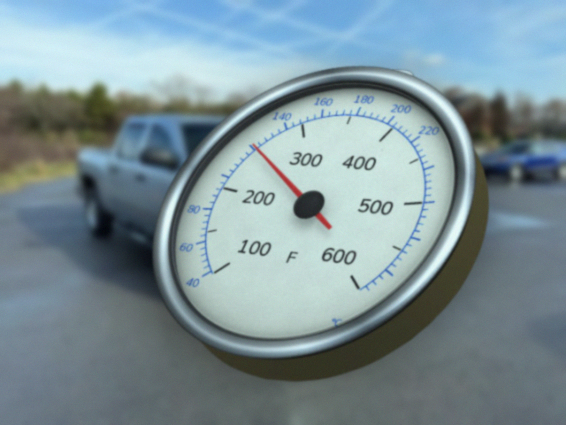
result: 250 °F
